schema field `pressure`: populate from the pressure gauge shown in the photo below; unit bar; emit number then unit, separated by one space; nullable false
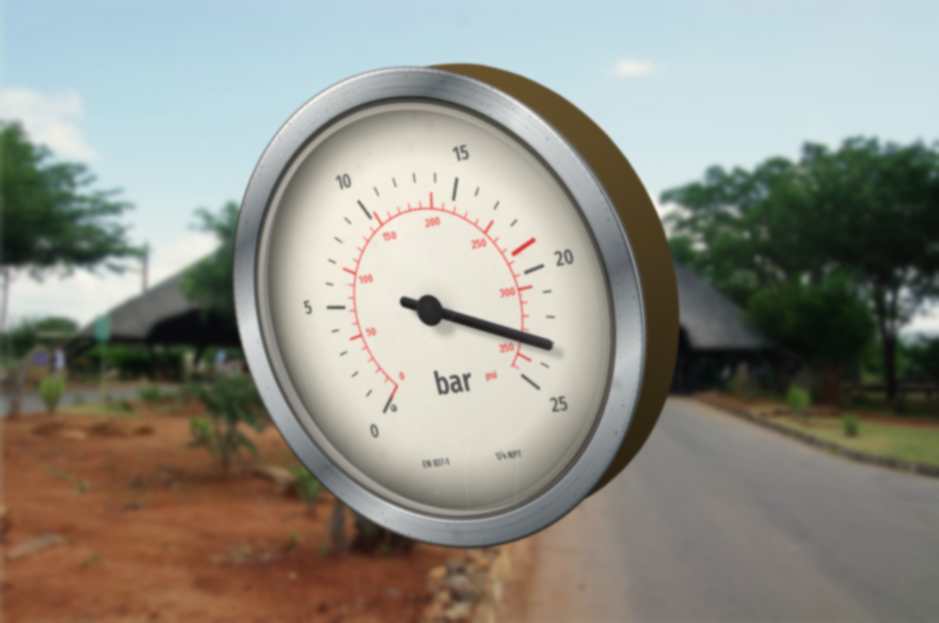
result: 23 bar
